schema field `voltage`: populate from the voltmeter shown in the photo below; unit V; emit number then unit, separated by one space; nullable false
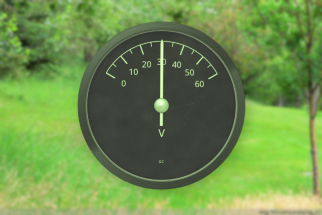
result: 30 V
